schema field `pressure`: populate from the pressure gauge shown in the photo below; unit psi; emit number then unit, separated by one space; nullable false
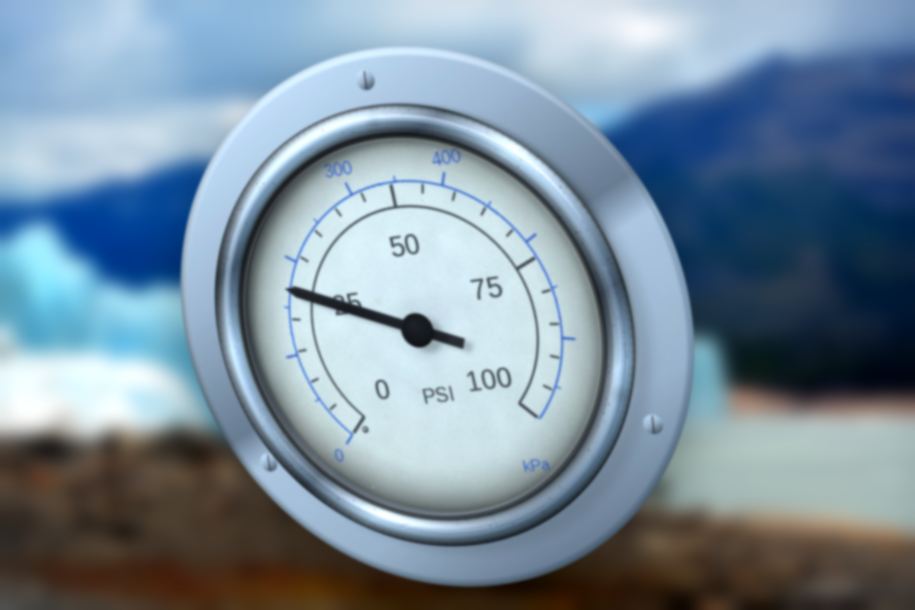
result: 25 psi
